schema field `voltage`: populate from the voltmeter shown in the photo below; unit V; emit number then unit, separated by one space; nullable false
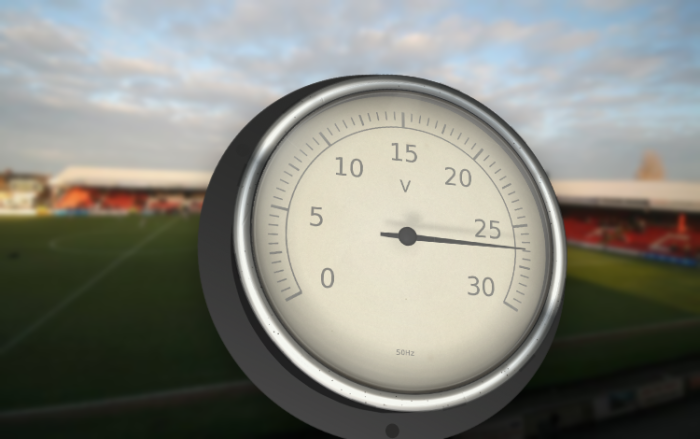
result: 26.5 V
